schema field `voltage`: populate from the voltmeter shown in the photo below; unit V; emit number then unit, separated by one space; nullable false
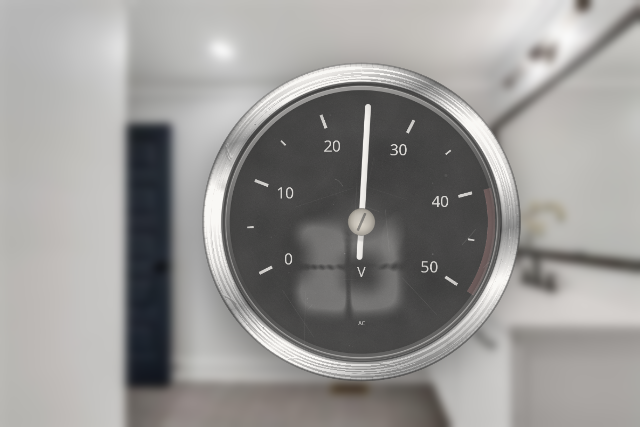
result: 25 V
